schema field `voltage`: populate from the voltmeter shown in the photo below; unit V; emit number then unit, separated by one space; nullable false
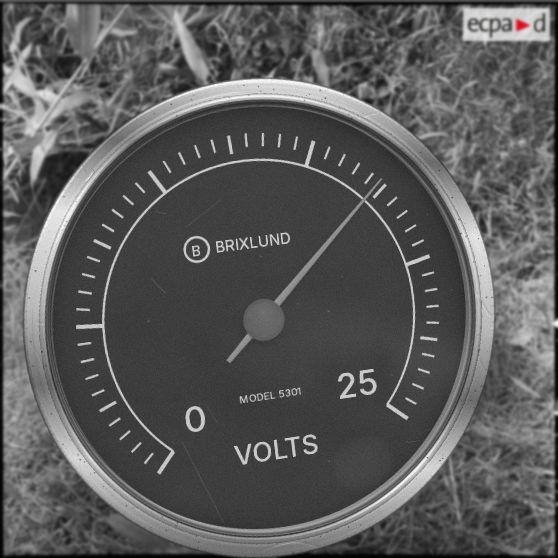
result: 17.25 V
